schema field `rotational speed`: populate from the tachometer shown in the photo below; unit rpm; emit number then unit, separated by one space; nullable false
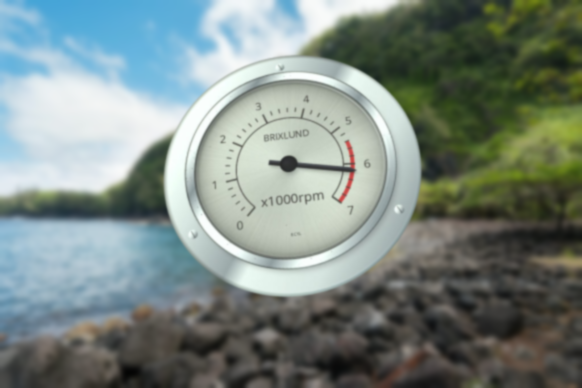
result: 6200 rpm
